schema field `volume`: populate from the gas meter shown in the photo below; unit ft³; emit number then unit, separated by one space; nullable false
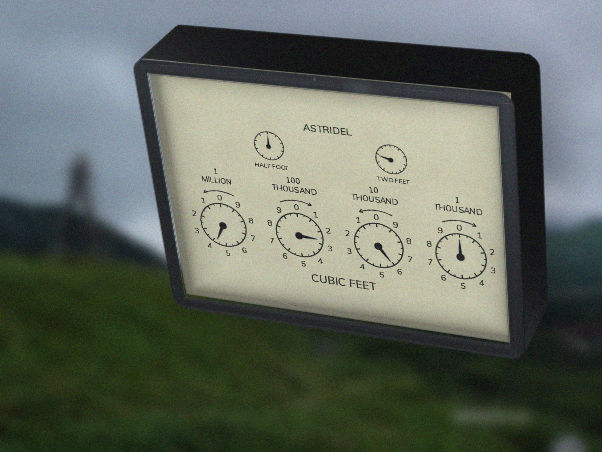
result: 426000 ft³
